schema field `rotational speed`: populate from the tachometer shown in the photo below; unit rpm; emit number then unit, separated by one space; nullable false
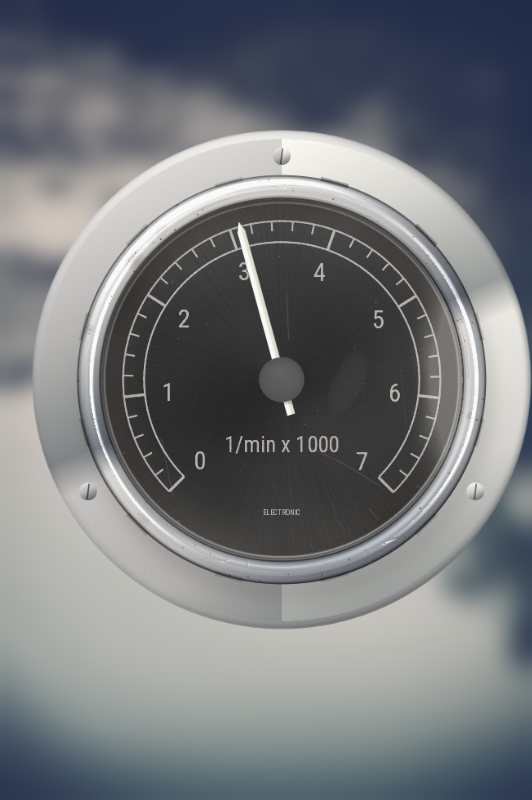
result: 3100 rpm
